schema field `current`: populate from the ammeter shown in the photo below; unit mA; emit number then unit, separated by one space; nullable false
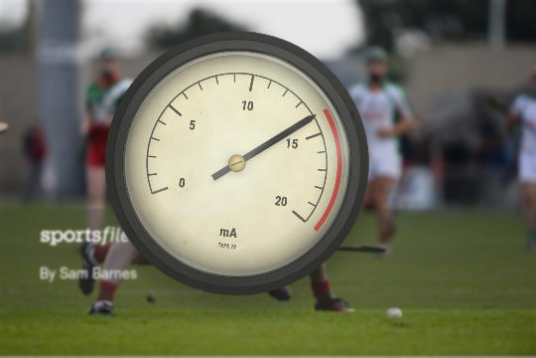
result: 14 mA
